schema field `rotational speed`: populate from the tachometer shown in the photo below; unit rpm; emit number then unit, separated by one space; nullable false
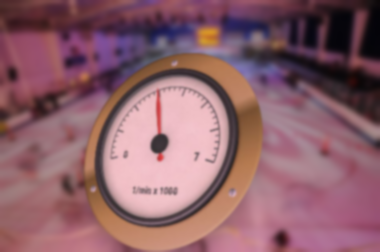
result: 3000 rpm
